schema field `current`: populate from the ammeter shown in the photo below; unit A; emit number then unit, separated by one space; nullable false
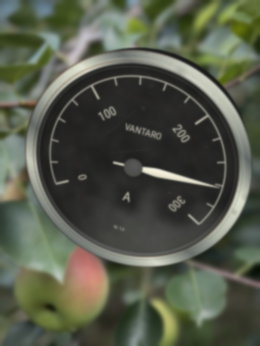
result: 260 A
